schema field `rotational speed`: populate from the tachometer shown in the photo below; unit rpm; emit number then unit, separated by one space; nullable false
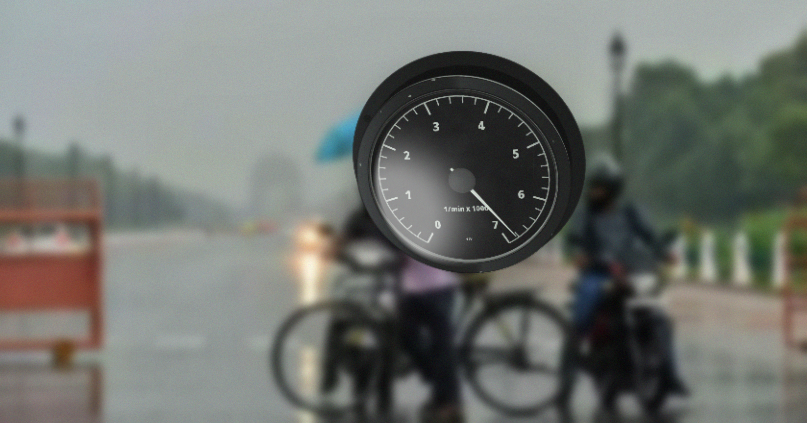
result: 6800 rpm
